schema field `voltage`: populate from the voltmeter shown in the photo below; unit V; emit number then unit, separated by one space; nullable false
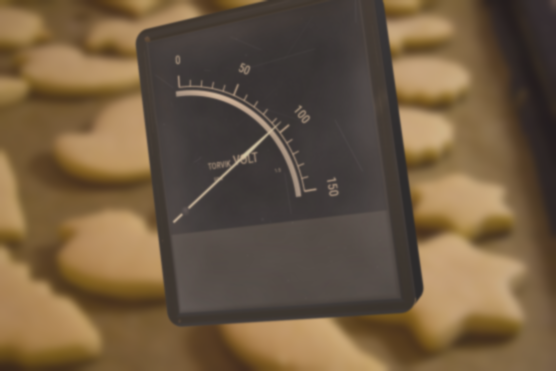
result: 95 V
